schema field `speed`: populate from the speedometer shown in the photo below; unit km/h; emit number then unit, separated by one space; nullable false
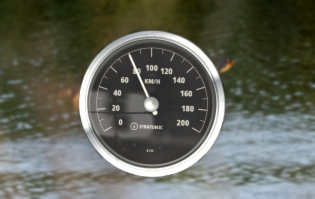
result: 80 km/h
